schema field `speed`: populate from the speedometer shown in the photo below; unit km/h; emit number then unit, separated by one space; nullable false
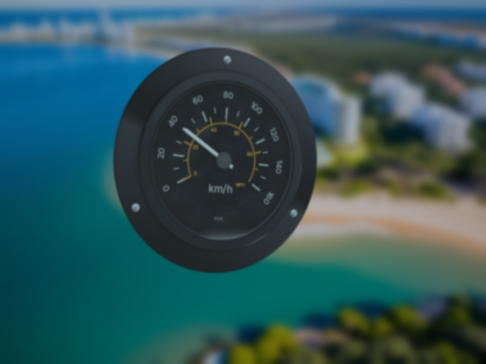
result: 40 km/h
